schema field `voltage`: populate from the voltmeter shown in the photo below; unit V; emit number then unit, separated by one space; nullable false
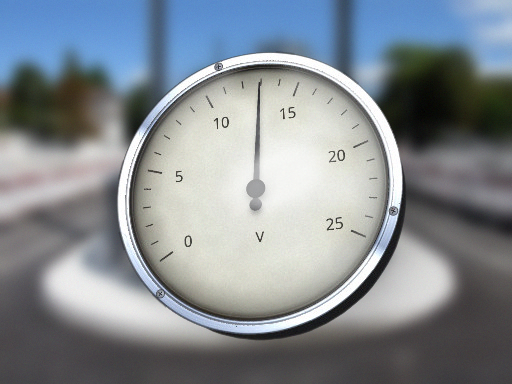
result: 13 V
